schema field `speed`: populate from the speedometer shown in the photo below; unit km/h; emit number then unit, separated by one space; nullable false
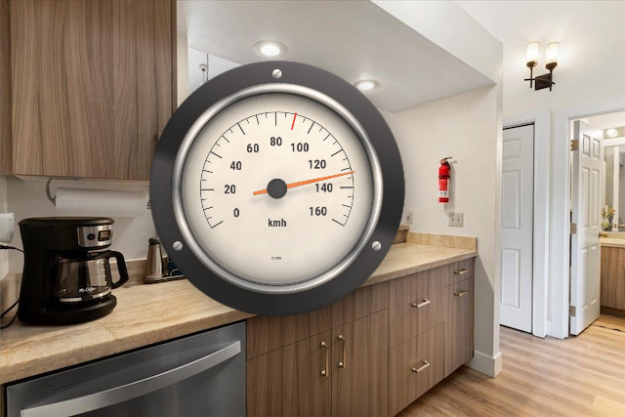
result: 132.5 km/h
